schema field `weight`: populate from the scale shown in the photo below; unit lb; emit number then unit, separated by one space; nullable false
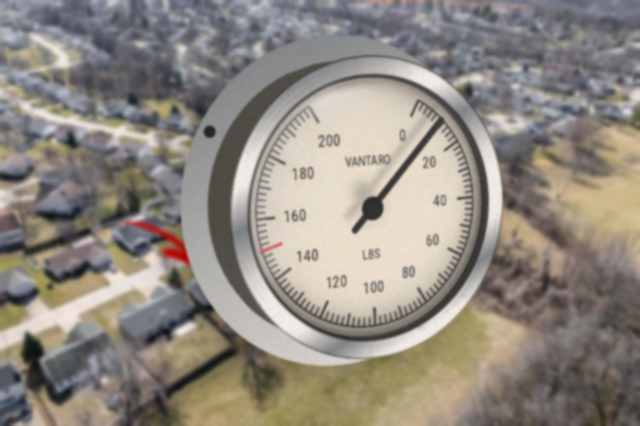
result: 10 lb
